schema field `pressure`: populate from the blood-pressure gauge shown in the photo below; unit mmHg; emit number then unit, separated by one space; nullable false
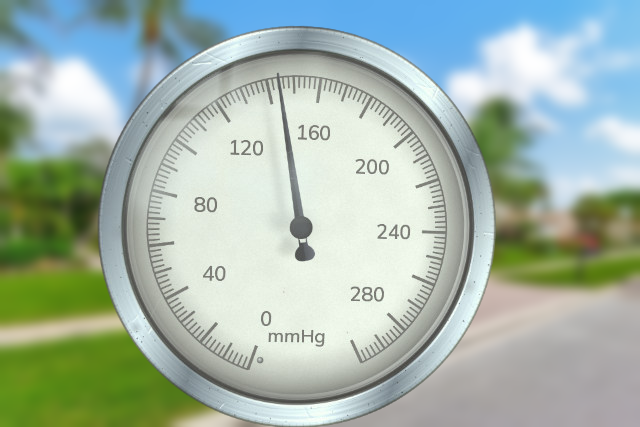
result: 144 mmHg
